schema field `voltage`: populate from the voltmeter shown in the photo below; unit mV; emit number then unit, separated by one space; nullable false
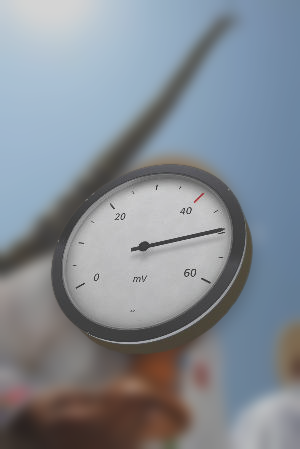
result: 50 mV
